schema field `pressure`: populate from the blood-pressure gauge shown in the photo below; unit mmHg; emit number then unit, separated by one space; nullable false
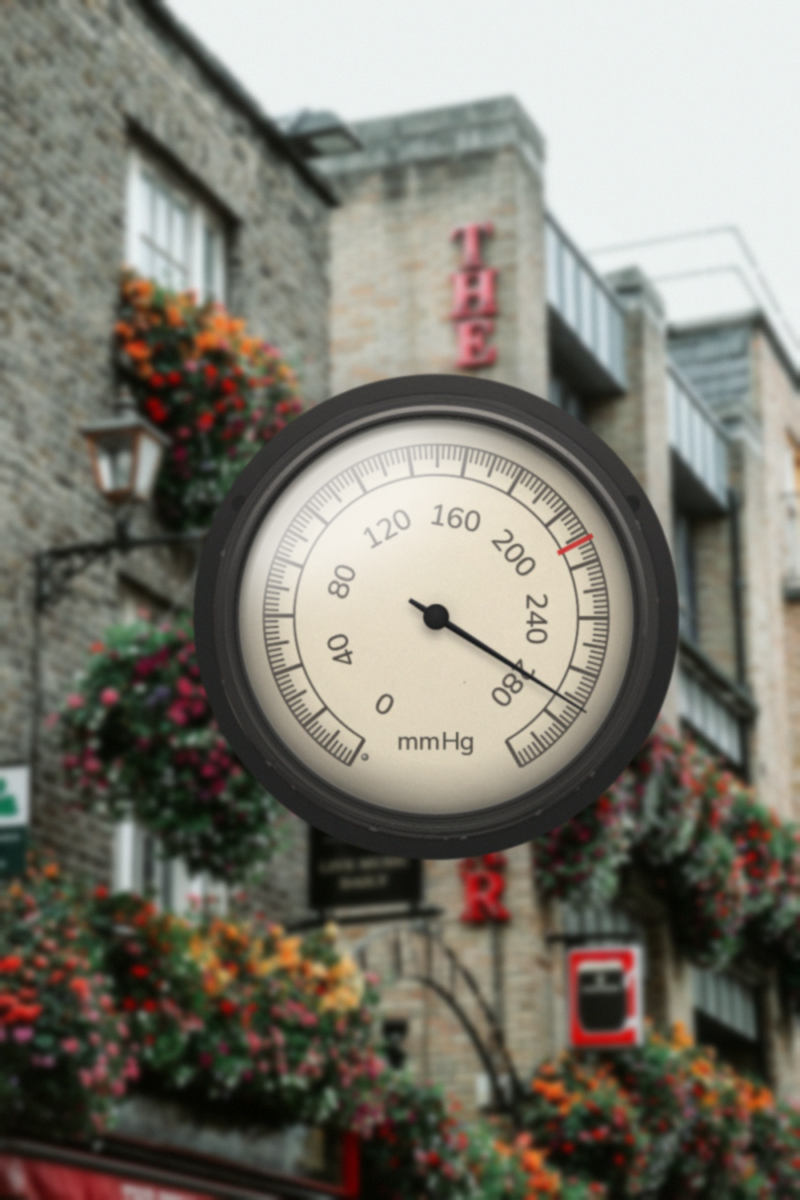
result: 272 mmHg
